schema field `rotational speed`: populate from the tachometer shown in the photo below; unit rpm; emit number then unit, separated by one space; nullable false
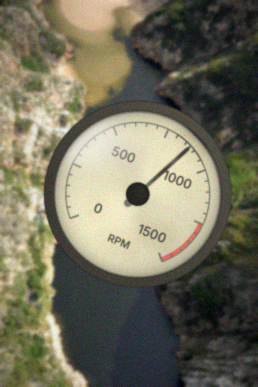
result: 875 rpm
